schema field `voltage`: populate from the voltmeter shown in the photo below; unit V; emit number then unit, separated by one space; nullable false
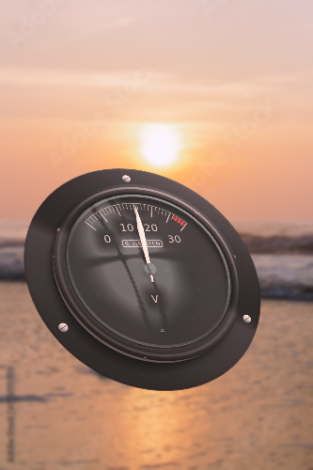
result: 15 V
